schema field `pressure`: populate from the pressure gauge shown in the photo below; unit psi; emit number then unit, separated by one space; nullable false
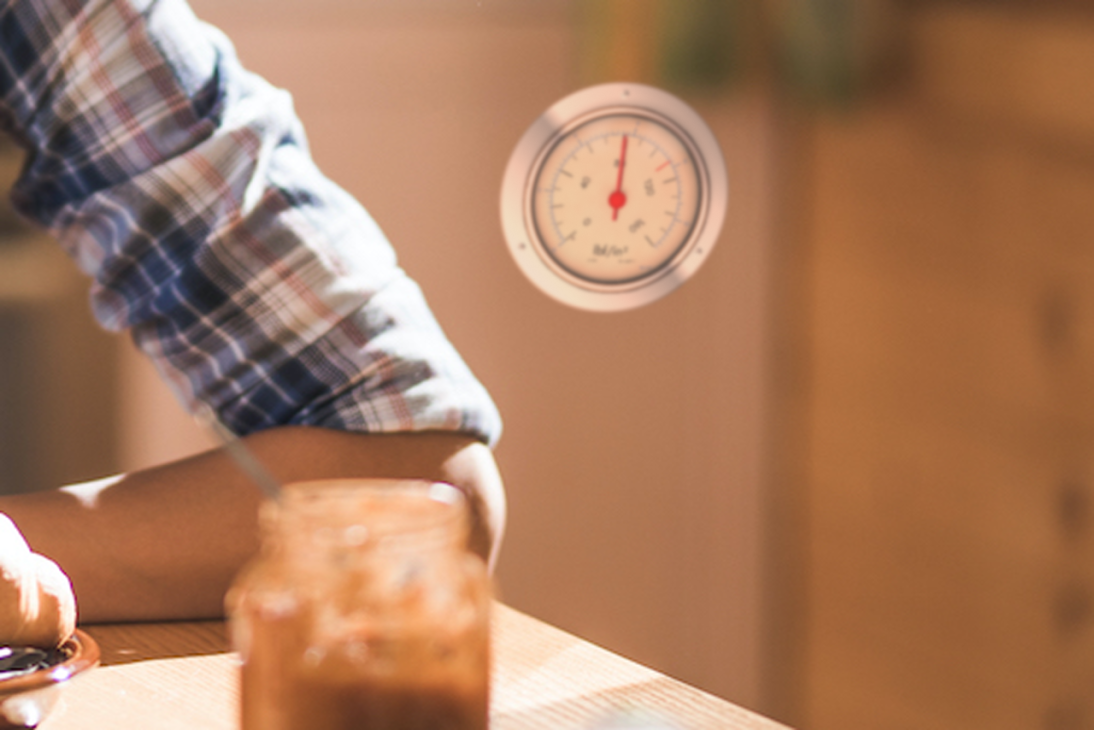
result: 80 psi
